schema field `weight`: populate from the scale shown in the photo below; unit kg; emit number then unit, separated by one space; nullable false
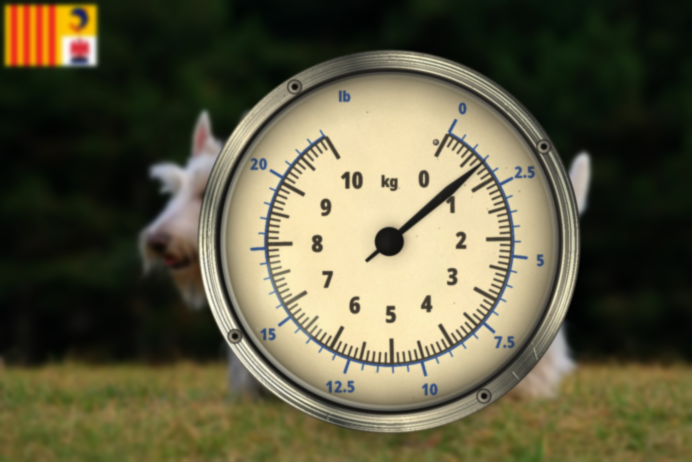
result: 0.7 kg
